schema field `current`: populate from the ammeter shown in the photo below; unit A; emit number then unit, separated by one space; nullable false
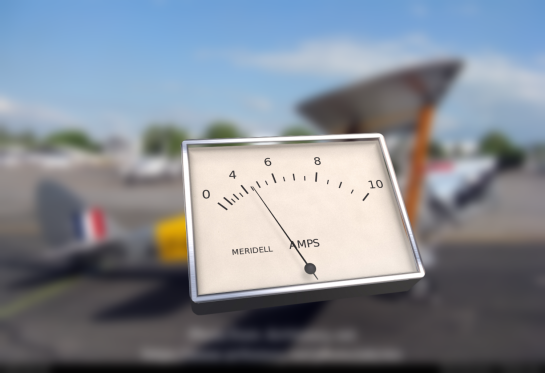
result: 4.5 A
